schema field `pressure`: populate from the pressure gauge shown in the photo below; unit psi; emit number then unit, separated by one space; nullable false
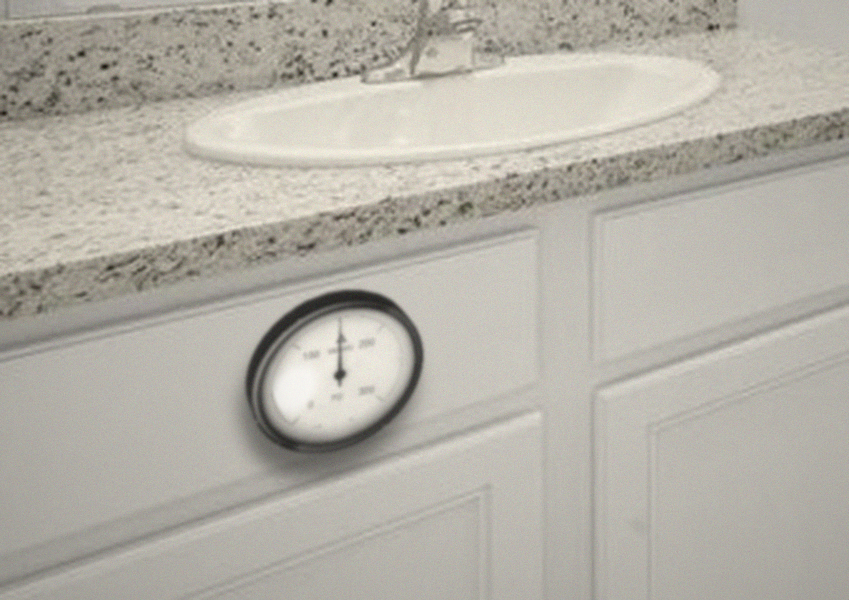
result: 150 psi
